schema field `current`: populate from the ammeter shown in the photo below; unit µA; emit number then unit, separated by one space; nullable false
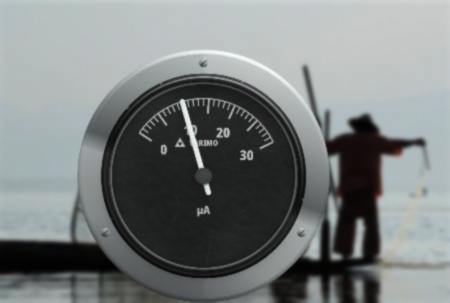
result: 10 µA
